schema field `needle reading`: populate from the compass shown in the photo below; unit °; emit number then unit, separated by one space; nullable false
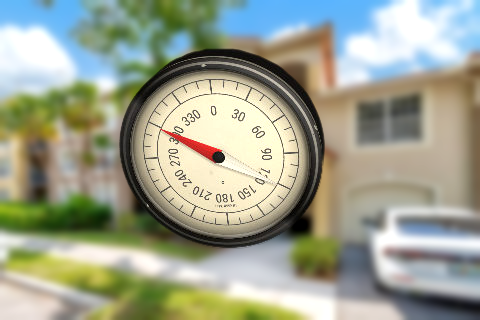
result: 300 °
